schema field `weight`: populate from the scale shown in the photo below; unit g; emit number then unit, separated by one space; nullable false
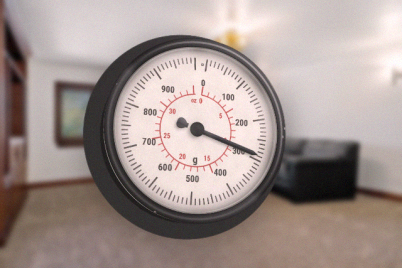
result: 290 g
